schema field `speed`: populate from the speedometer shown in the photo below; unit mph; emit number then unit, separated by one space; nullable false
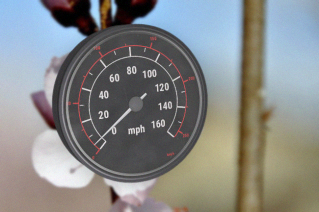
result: 5 mph
